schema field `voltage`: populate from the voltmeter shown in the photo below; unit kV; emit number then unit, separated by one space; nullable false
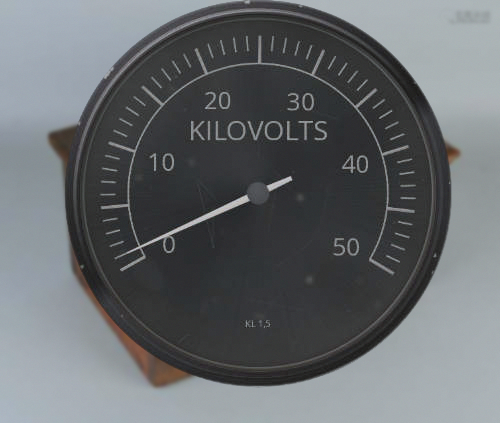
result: 1 kV
